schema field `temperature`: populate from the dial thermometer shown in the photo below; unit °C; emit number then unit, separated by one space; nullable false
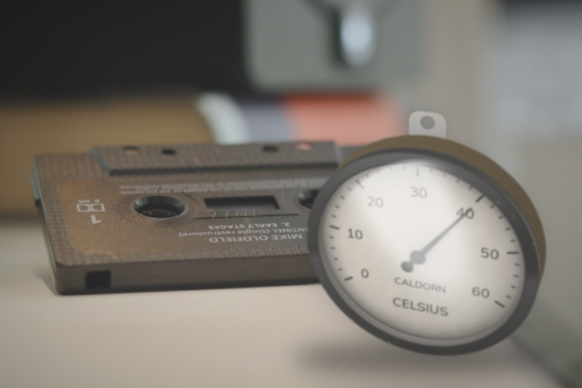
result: 40 °C
